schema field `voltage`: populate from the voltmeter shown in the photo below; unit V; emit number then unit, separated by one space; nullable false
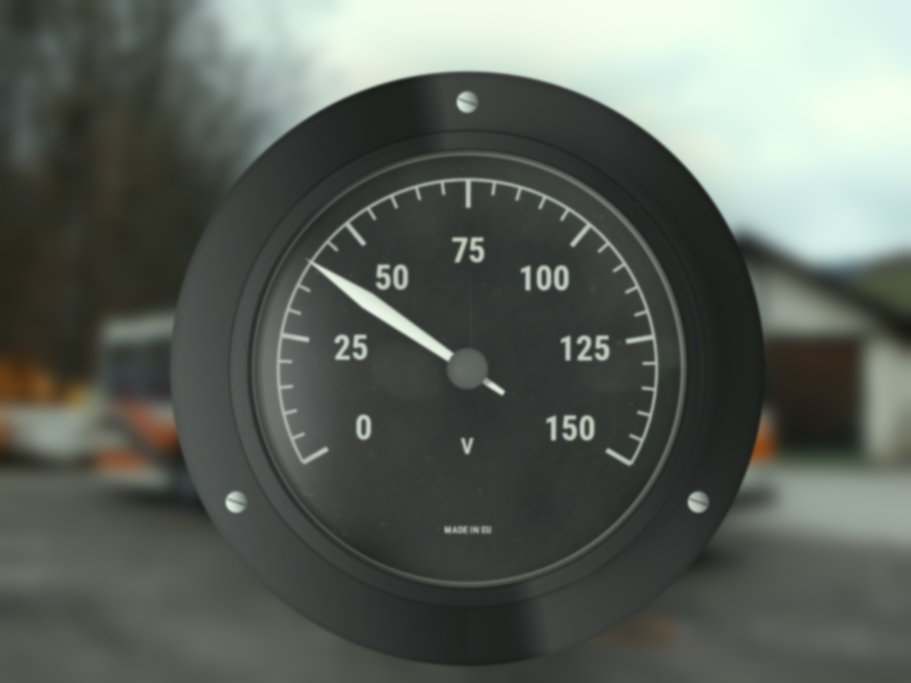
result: 40 V
